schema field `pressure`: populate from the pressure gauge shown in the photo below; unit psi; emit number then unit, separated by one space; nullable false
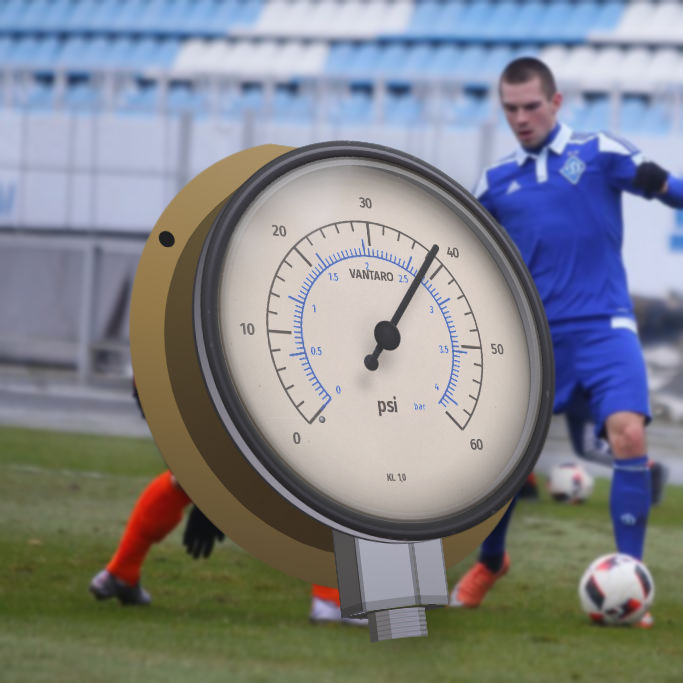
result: 38 psi
